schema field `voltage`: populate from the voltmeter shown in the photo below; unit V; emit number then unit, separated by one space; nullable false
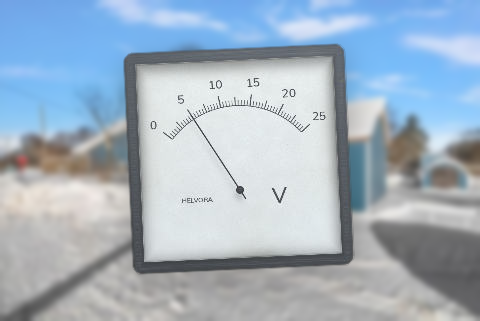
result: 5 V
